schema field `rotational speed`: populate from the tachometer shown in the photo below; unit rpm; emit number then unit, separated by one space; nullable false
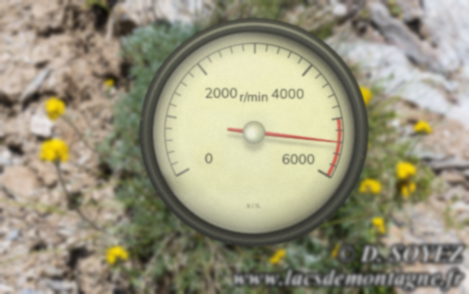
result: 5400 rpm
